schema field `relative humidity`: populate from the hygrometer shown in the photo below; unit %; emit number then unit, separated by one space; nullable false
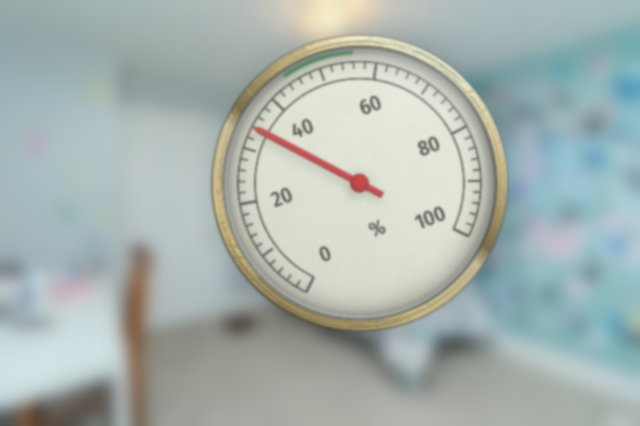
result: 34 %
